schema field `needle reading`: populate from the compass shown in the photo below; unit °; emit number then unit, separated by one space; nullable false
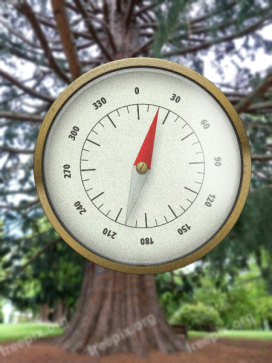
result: 20 °
